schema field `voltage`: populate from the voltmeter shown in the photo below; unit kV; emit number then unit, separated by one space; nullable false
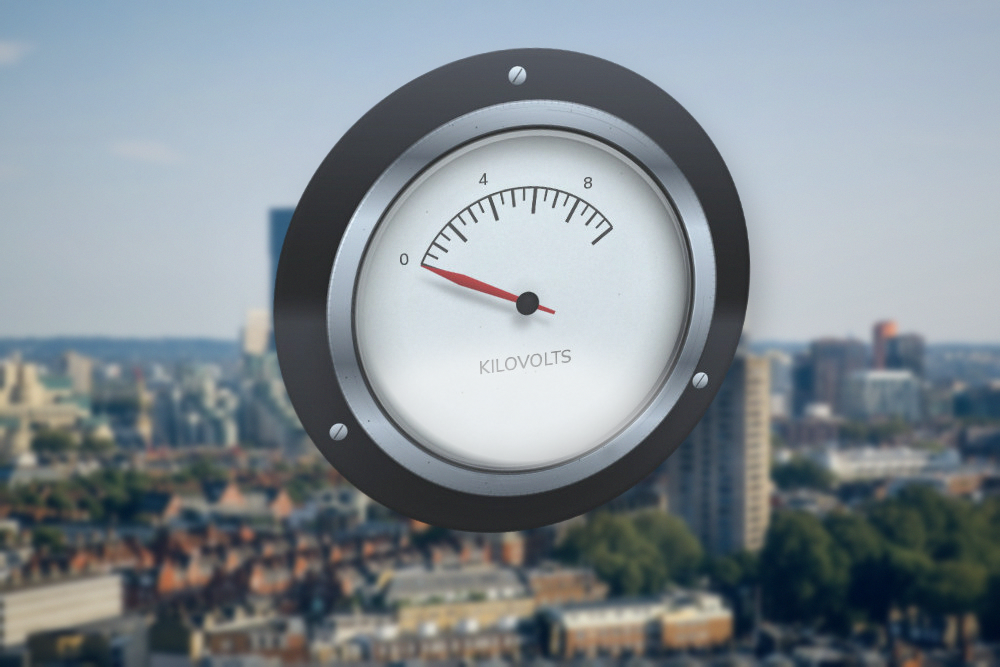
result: 0 kV
